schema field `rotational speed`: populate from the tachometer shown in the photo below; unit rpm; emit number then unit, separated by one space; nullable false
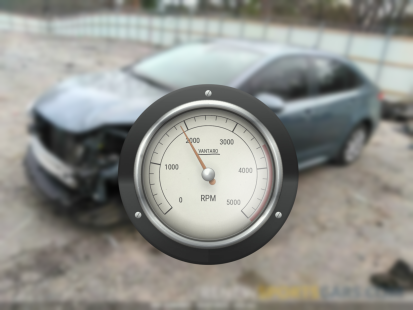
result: 1900 rpm
